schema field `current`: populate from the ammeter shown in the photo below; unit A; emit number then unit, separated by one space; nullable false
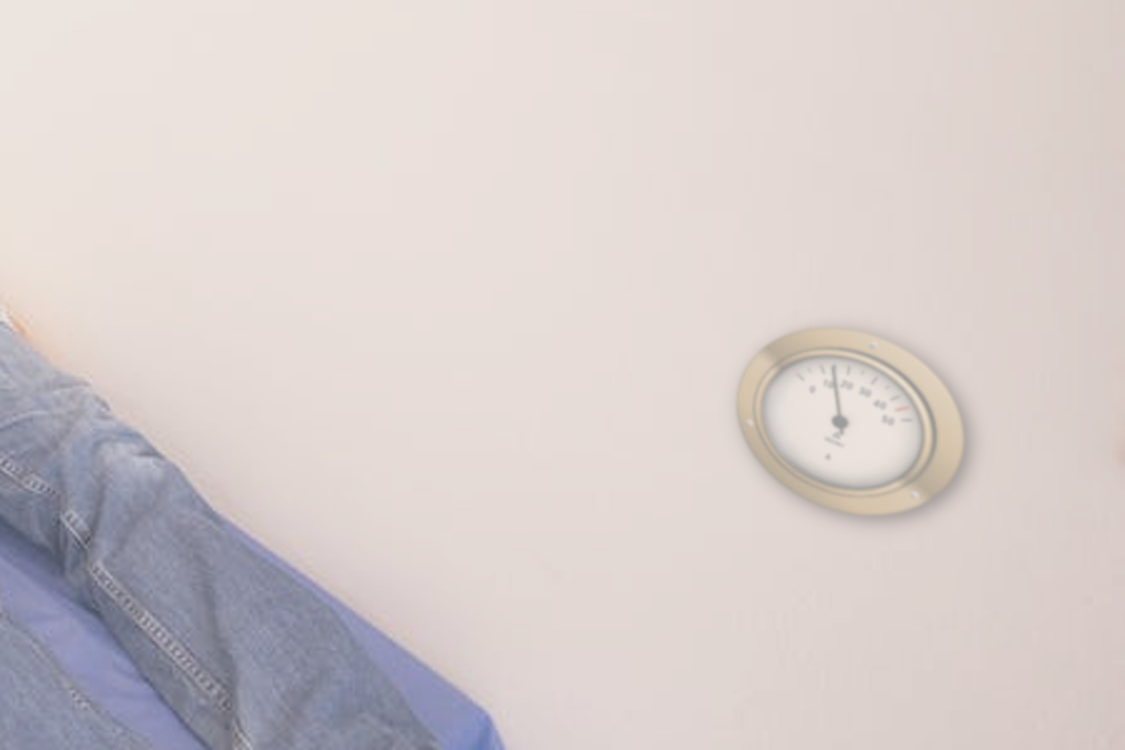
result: 15 A
